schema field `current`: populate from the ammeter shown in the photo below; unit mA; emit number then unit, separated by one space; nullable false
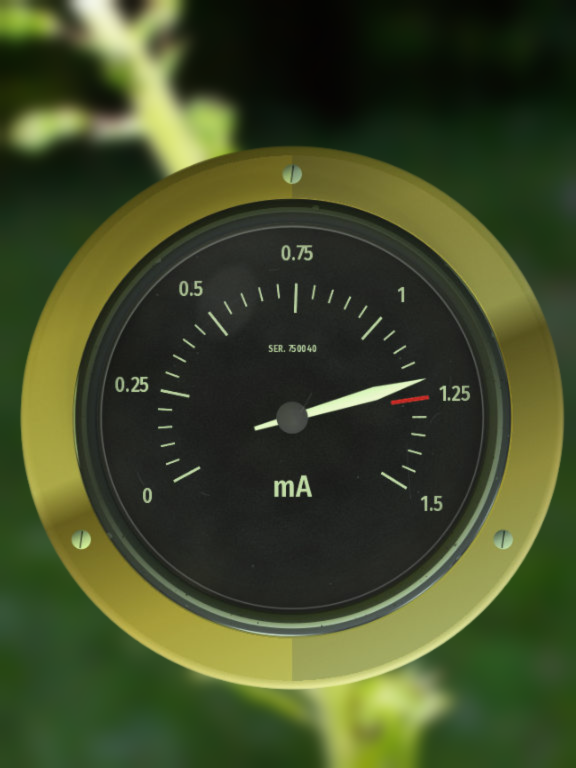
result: 1.2 mA
